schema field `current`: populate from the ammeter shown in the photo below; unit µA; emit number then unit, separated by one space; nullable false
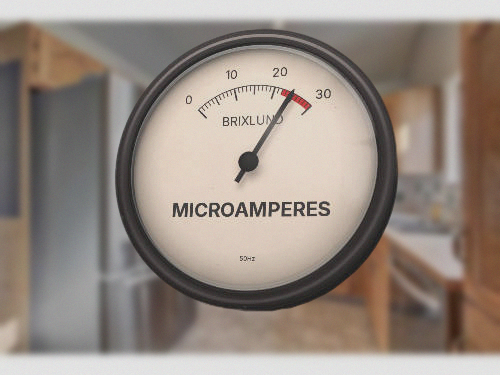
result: 25 µA
